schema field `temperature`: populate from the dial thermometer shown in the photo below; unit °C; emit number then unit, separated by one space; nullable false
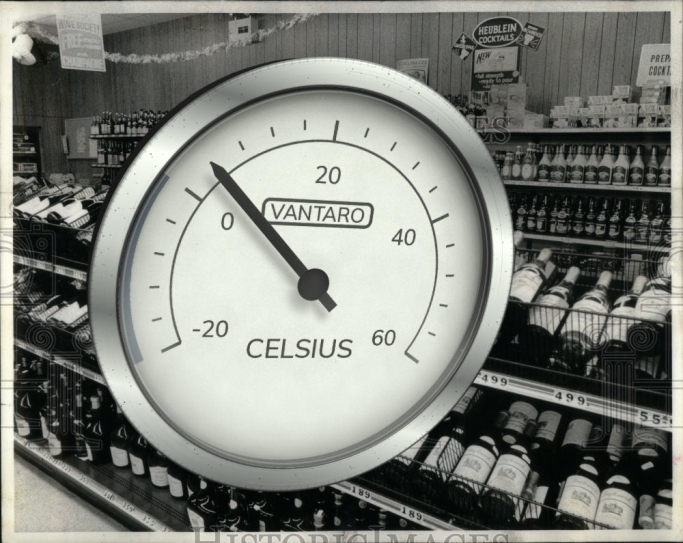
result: 4 °C
